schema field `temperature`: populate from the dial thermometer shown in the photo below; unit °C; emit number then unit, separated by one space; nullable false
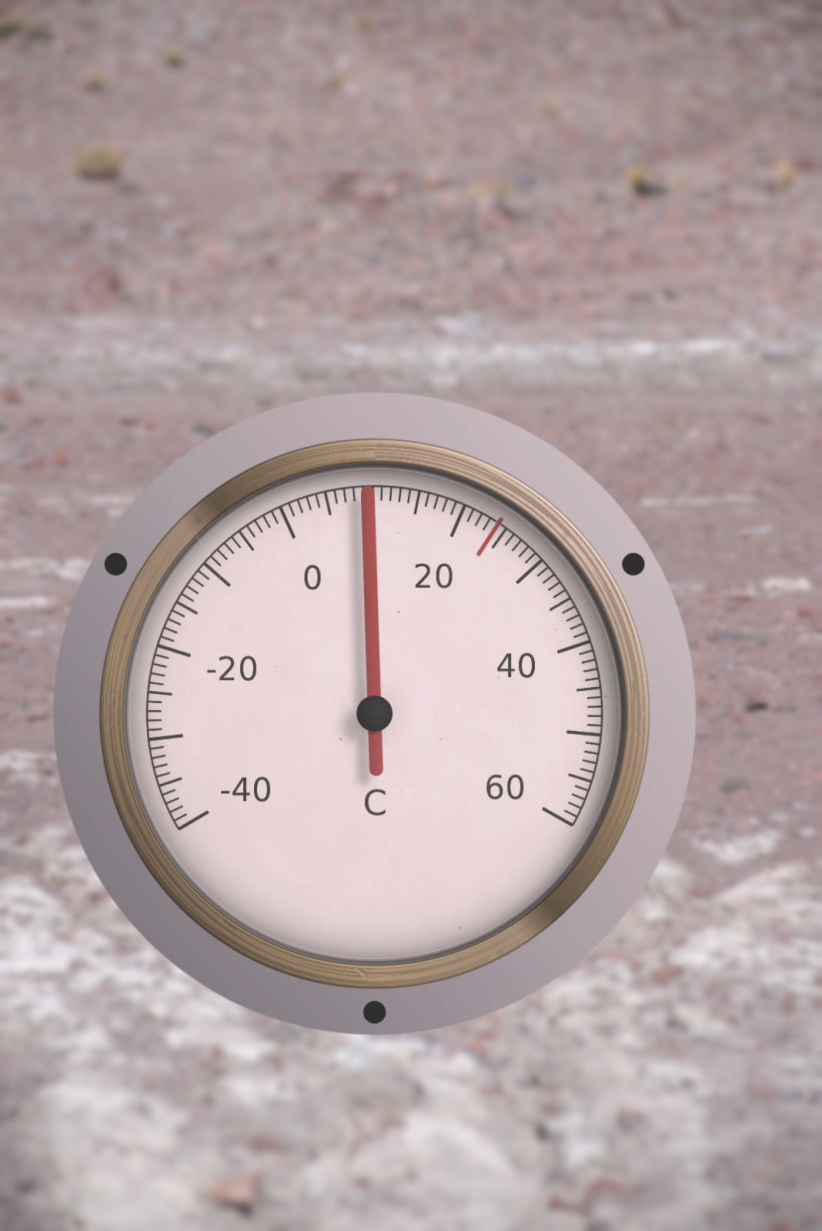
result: 9.5 °C
